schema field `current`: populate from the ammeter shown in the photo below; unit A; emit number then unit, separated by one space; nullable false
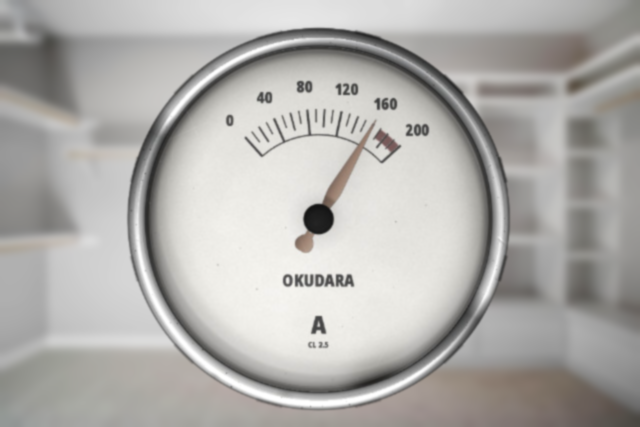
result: 160 A
